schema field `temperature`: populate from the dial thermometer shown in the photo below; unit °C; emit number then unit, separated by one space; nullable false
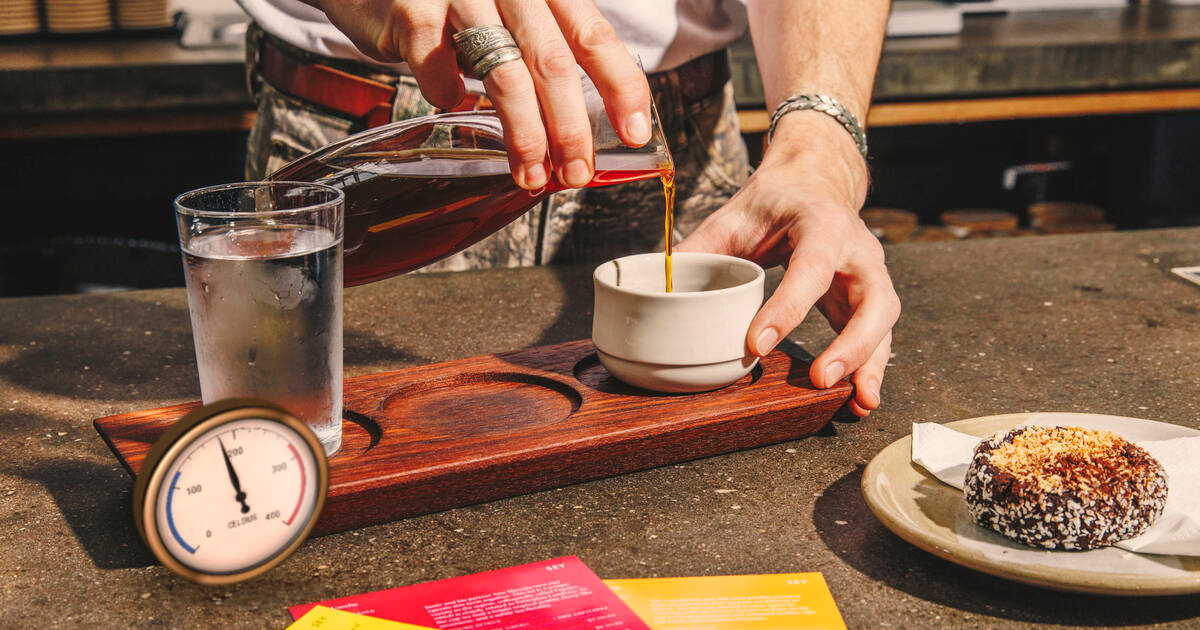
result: 180 °C
